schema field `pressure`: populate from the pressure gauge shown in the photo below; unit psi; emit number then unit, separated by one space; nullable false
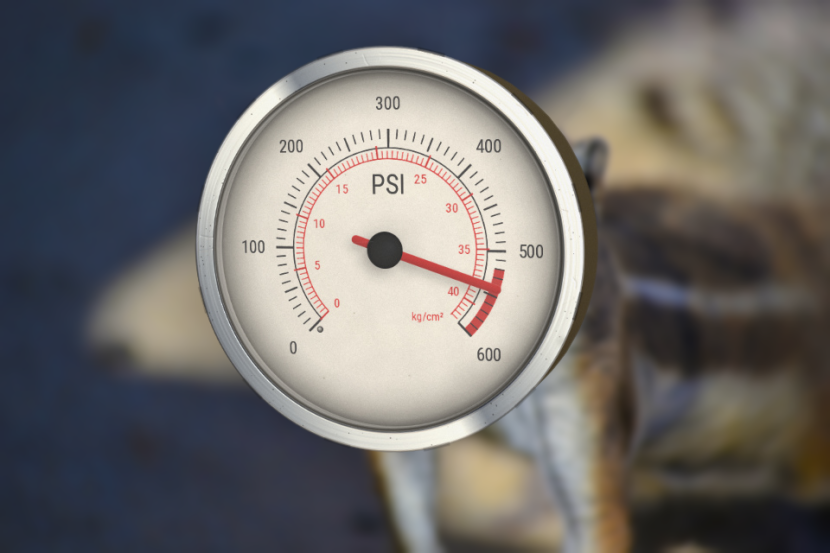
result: 540 psi
